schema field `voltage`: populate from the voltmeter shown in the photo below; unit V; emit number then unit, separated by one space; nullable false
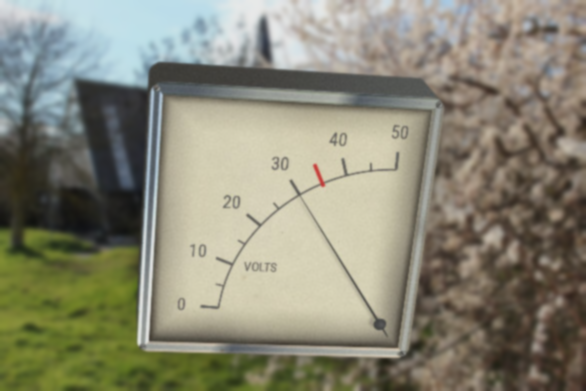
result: 30 V
